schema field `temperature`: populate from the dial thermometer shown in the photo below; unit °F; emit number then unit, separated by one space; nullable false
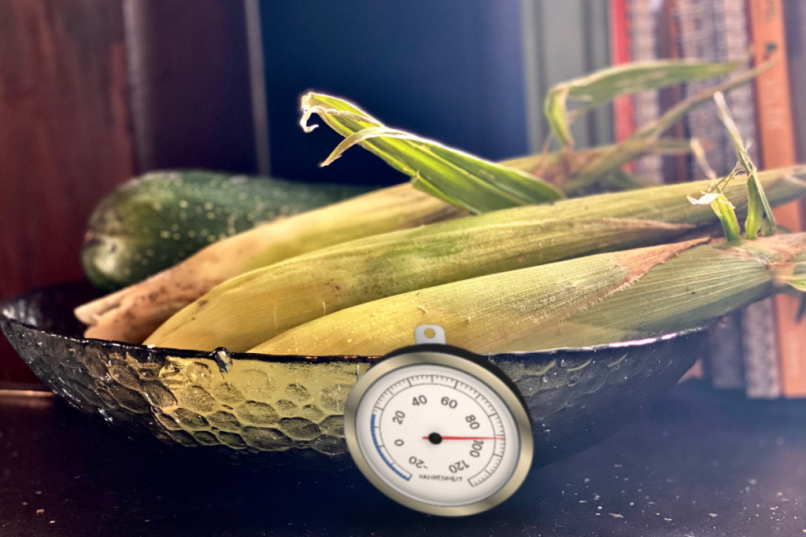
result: 90 °F
